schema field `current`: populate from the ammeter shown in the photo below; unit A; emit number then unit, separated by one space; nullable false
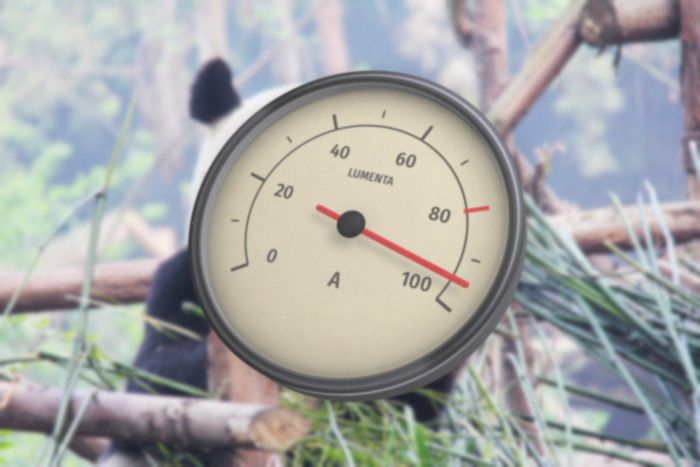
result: 95 A
